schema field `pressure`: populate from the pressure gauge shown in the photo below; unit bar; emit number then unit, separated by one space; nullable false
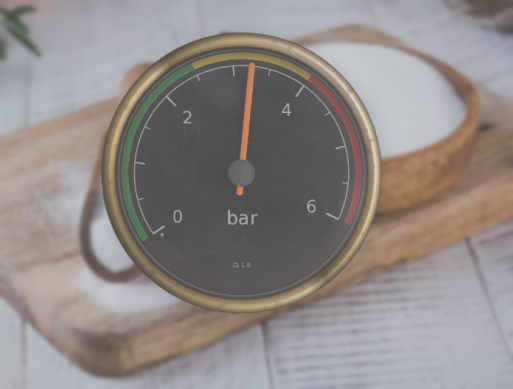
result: 3.25 bar
